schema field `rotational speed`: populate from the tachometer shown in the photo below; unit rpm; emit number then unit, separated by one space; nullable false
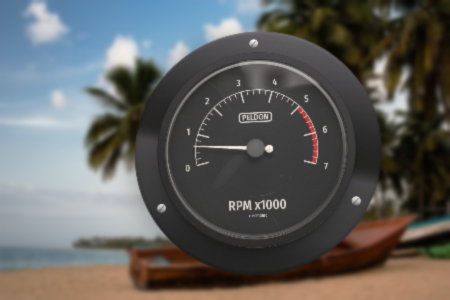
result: 600 rpm
